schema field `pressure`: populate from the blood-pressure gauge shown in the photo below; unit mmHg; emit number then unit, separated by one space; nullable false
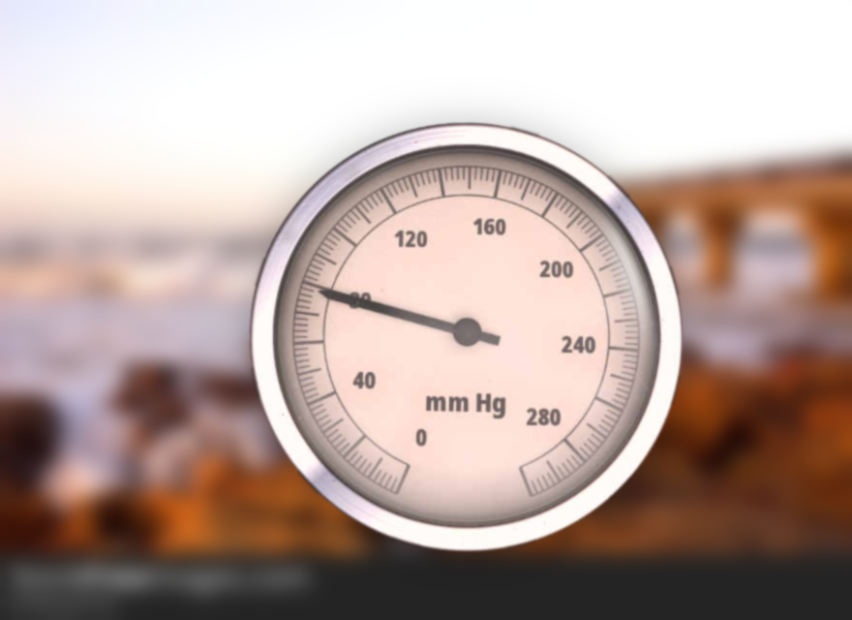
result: 78 mmHg
